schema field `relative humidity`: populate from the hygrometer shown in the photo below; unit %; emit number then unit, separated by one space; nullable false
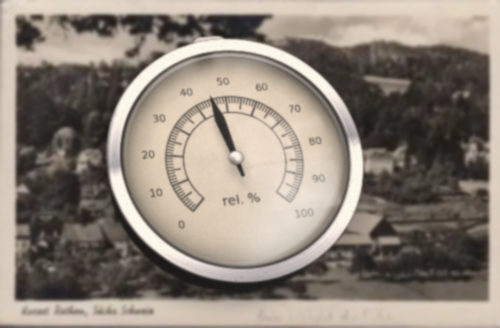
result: 45 %
